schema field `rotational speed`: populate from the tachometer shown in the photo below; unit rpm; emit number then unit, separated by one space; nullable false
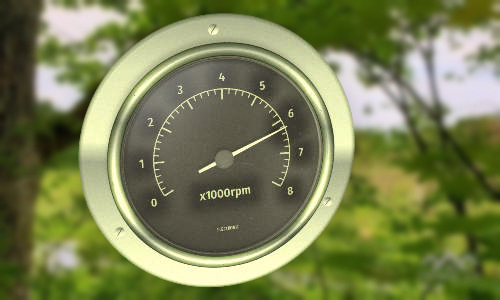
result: 6200 rpm
